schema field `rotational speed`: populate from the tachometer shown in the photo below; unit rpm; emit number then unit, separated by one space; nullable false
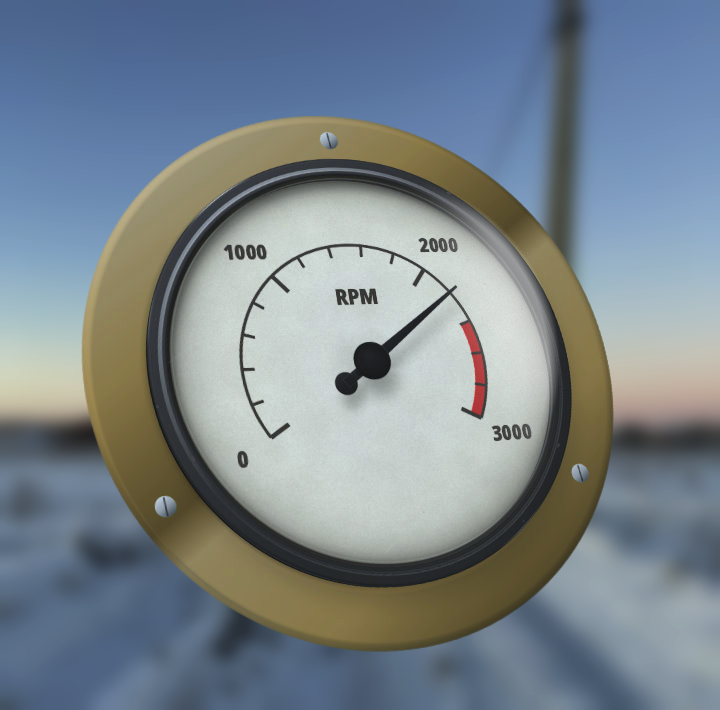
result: 2200 rpm
